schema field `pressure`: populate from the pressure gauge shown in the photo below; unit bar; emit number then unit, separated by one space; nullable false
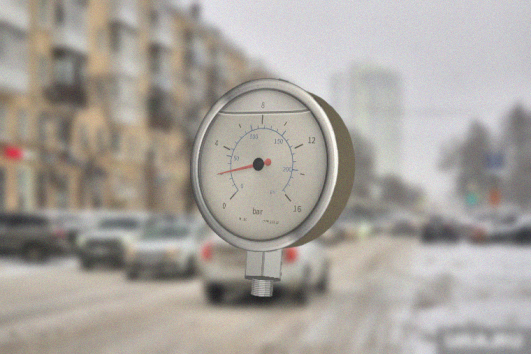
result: 2 bar
